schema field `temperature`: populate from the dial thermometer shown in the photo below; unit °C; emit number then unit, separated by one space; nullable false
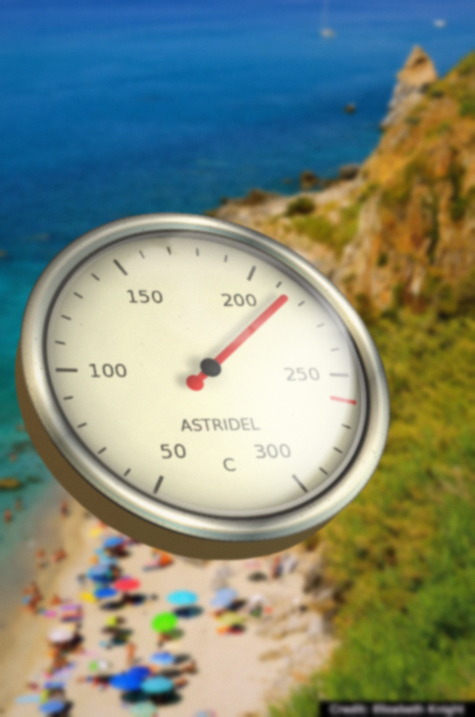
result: 215 °C
